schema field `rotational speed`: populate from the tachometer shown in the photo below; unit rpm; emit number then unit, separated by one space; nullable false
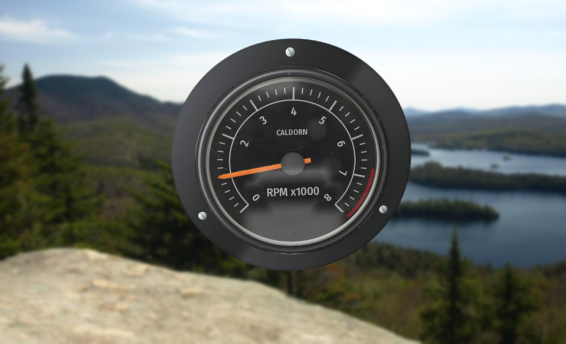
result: 1000 rpm
